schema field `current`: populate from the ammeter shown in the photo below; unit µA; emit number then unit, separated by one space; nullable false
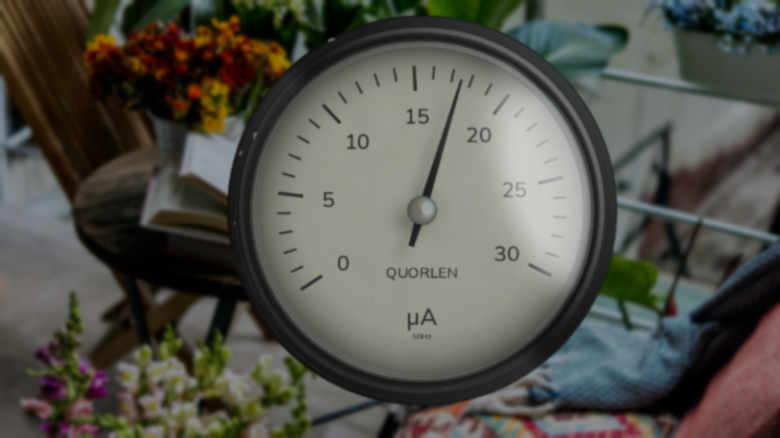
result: 17.5 µA
